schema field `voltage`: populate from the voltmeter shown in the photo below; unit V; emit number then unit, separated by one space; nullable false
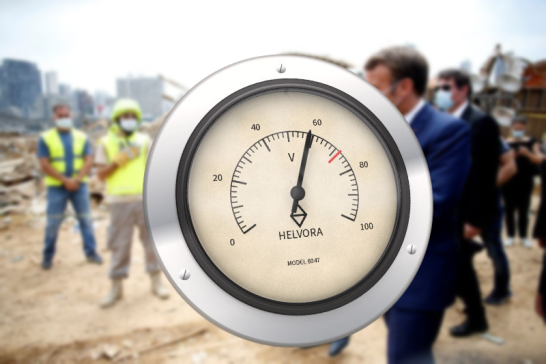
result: 58 V
